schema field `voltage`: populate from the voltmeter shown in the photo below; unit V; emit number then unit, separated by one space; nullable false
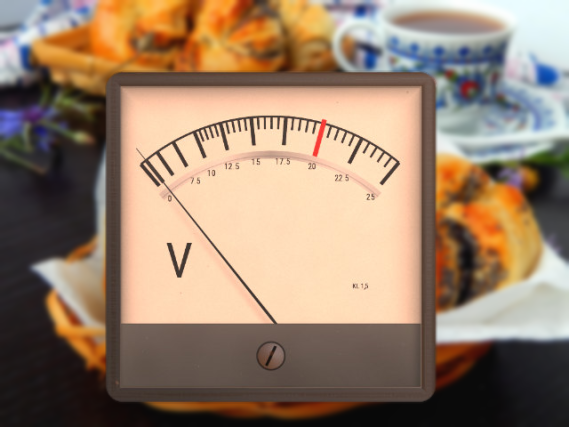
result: 2.5 V
